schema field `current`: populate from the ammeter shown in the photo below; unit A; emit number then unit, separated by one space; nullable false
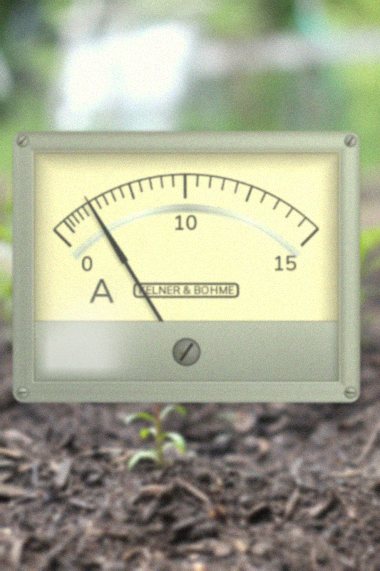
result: 5 A
